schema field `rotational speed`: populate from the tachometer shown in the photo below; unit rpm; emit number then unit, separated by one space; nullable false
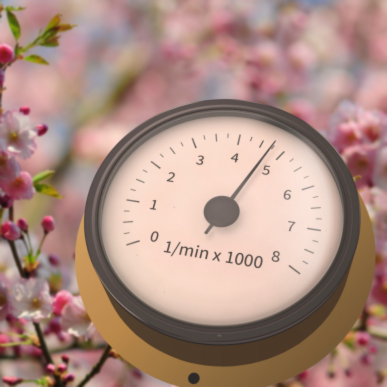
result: 4750 rpm
